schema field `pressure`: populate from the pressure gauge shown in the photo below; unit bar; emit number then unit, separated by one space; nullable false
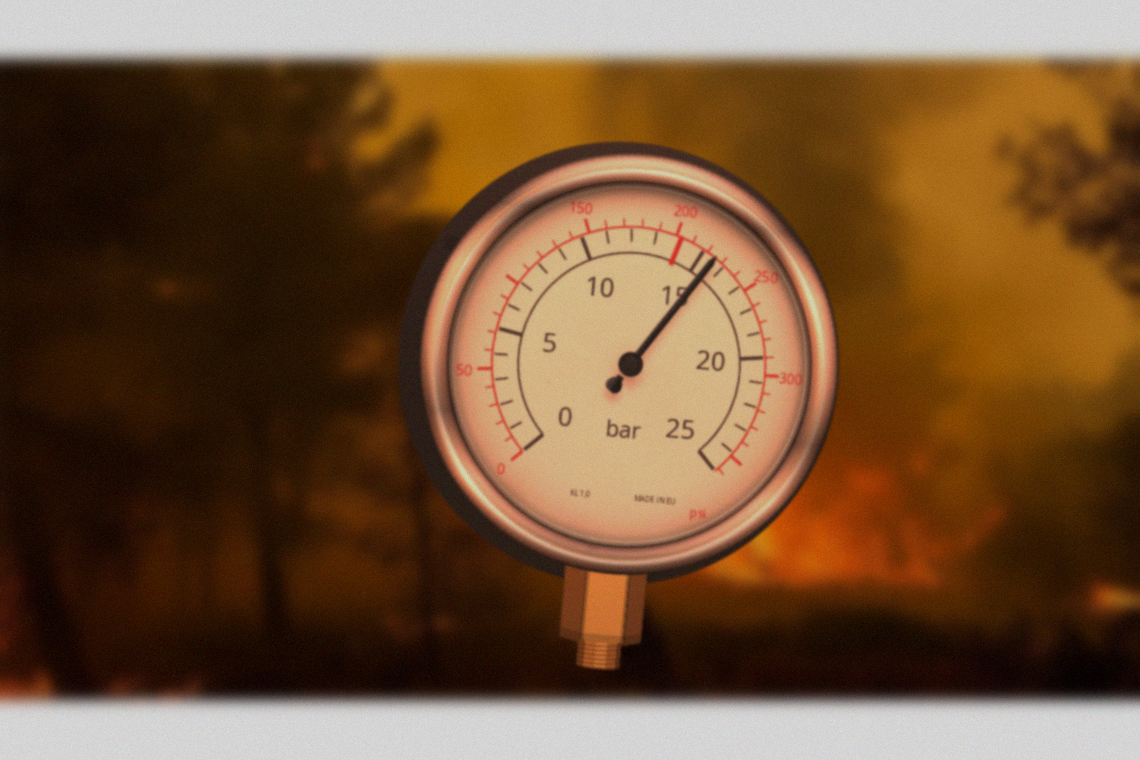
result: 15.5 bar
